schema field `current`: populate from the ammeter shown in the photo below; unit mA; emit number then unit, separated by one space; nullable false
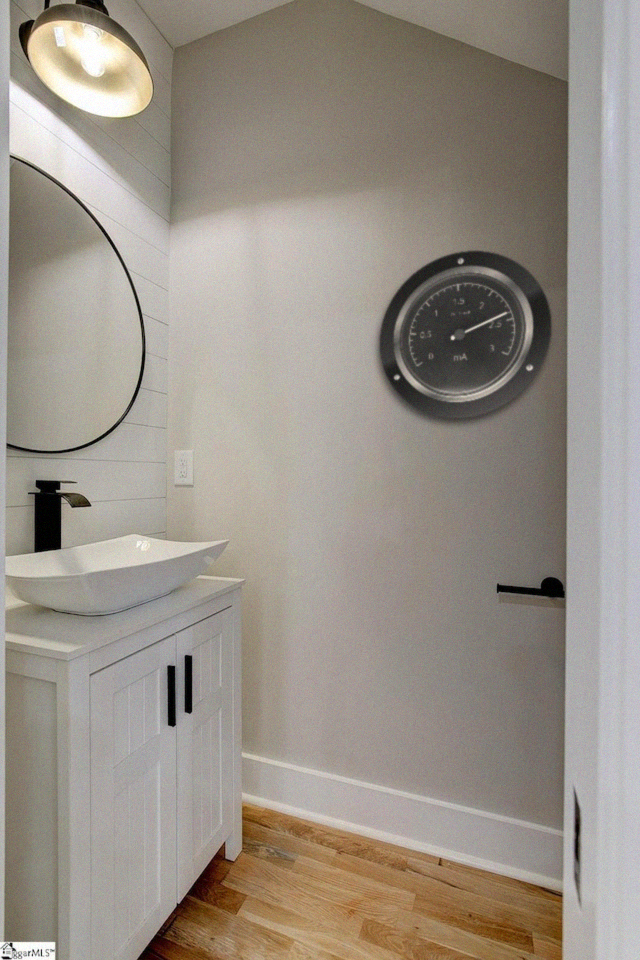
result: 2.4 mA
